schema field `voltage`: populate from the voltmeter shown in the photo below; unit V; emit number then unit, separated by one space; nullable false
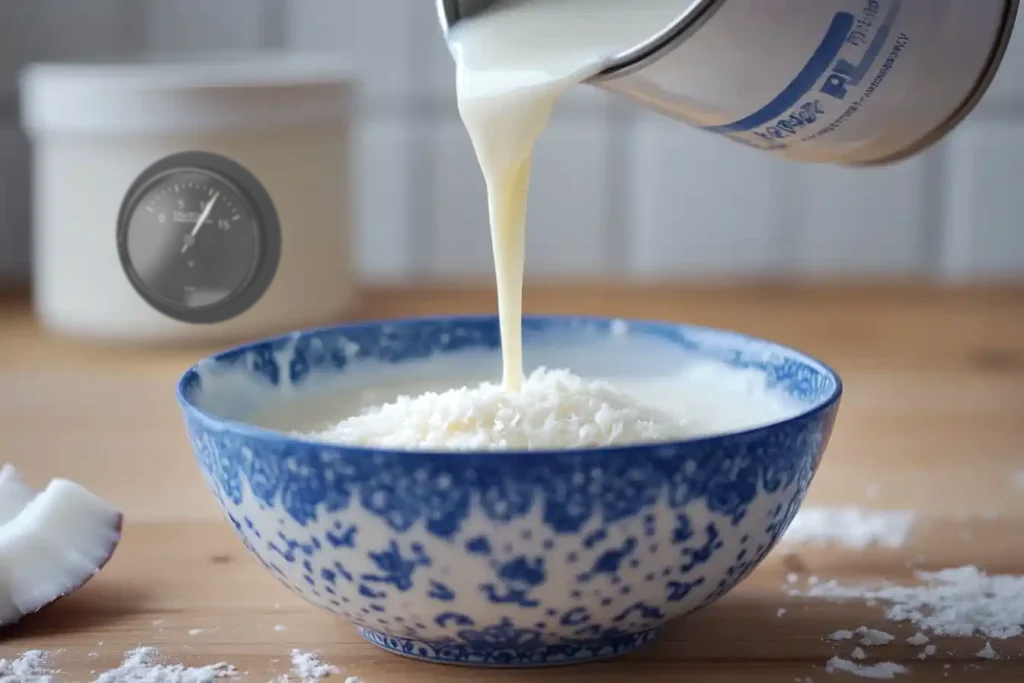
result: 11 V
